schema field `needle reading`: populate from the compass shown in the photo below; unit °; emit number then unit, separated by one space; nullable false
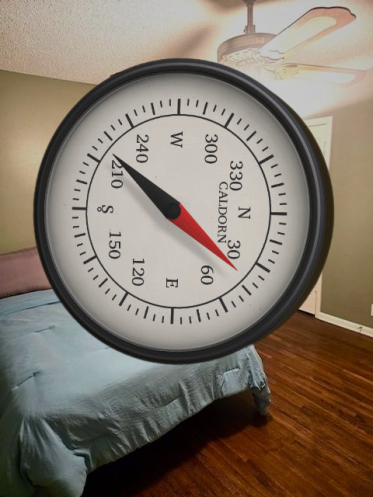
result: 40 °
